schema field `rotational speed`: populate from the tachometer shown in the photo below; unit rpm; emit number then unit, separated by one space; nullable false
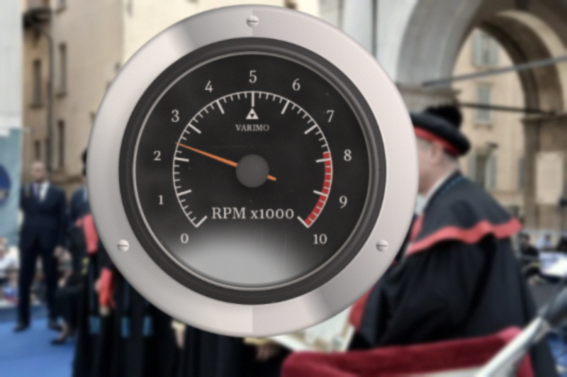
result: 2400 rpm
